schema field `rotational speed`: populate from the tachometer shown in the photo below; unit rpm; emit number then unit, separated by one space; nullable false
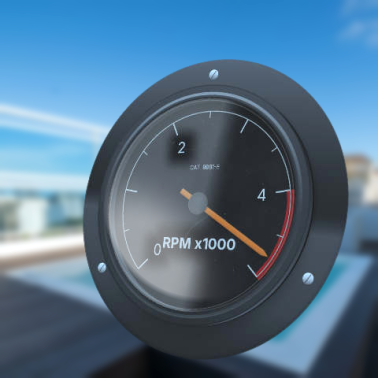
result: 4750 rpm
